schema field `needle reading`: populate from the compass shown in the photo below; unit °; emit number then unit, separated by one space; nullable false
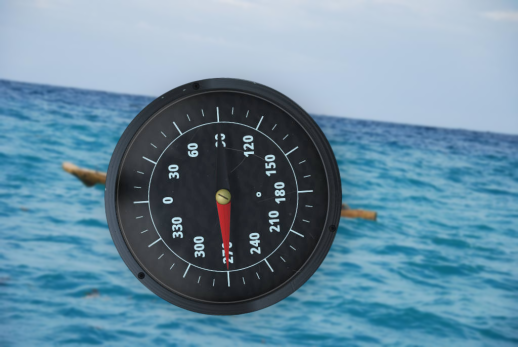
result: 270 °
